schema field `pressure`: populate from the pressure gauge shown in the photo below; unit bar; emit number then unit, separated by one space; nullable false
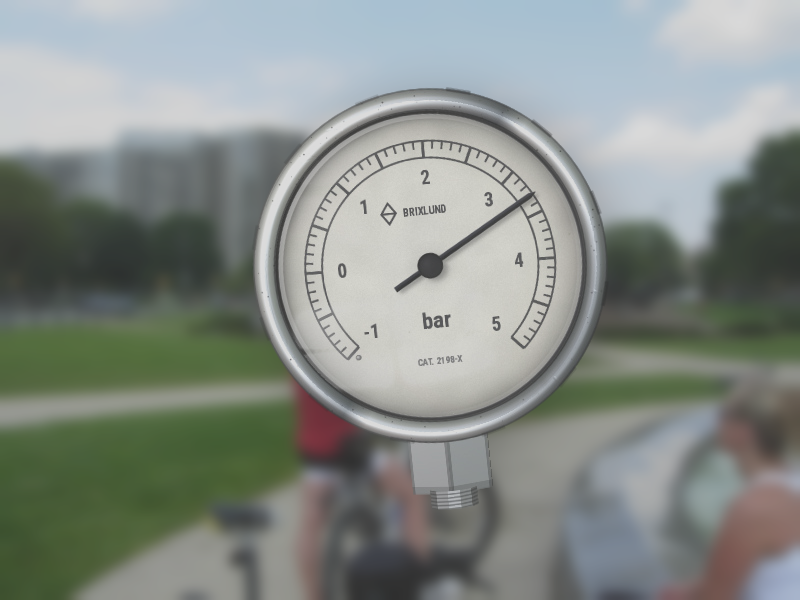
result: 3.3 bar
